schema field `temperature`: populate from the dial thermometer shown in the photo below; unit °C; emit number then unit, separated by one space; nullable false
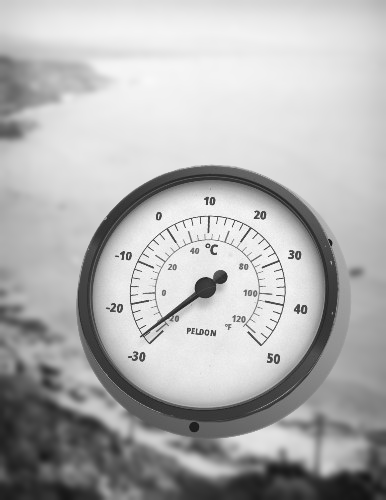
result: -28 °C
